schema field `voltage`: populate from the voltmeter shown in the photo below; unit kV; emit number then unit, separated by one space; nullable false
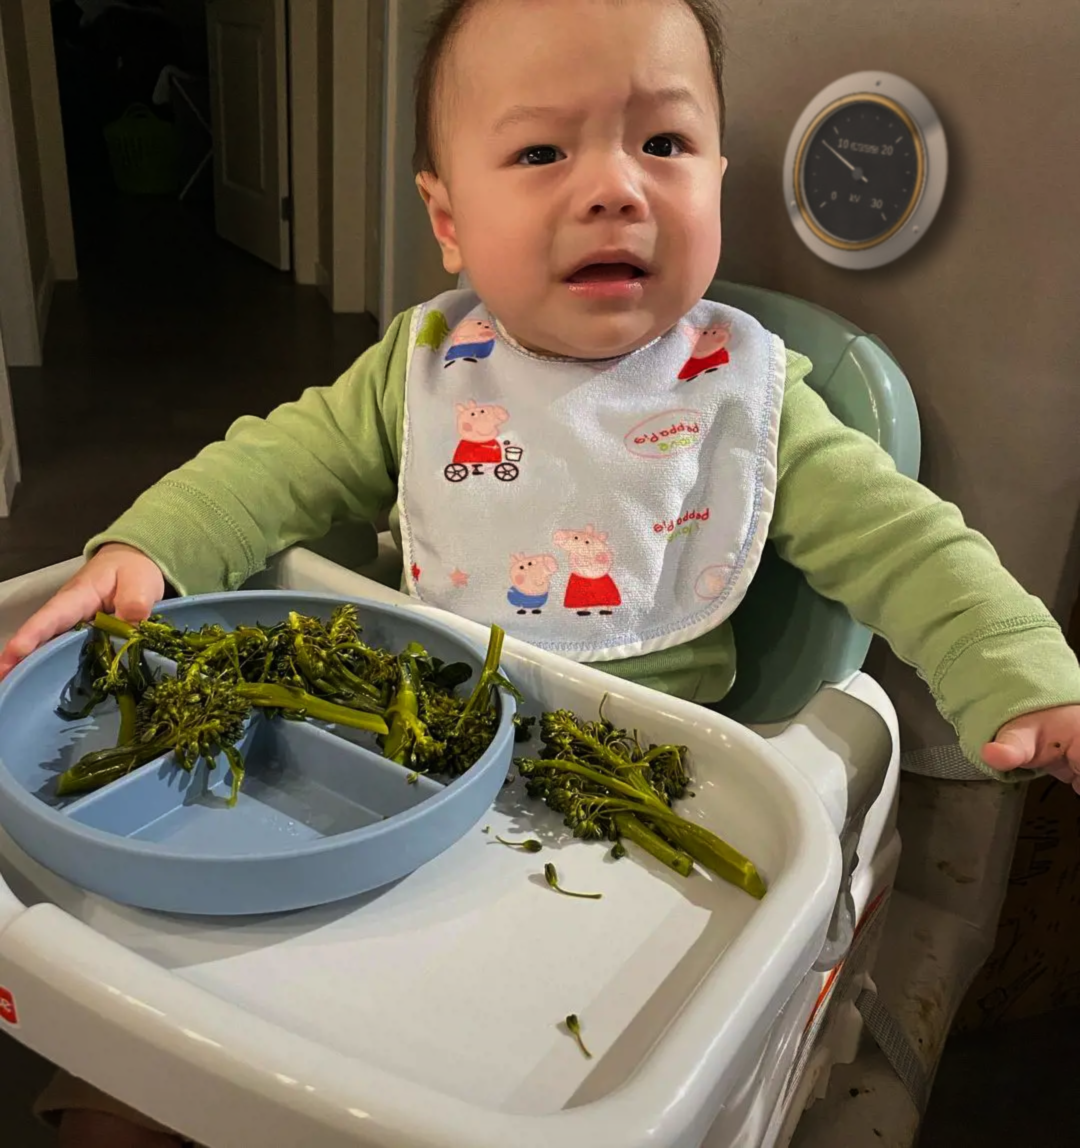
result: 8 kV
